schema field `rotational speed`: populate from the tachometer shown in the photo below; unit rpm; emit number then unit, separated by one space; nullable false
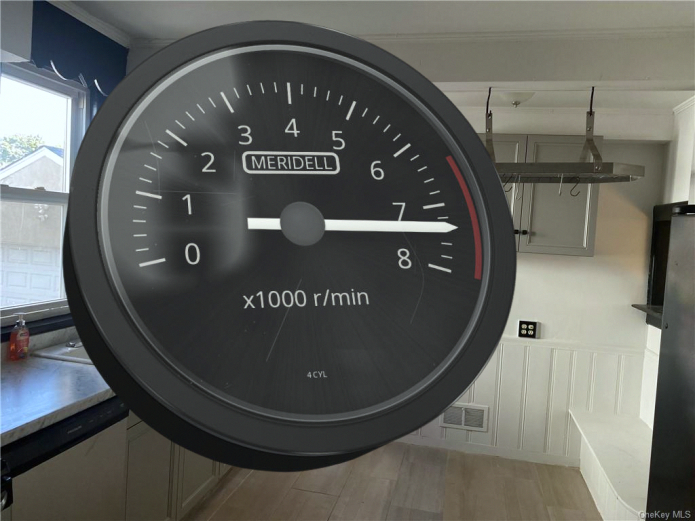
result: 7400 rpm
